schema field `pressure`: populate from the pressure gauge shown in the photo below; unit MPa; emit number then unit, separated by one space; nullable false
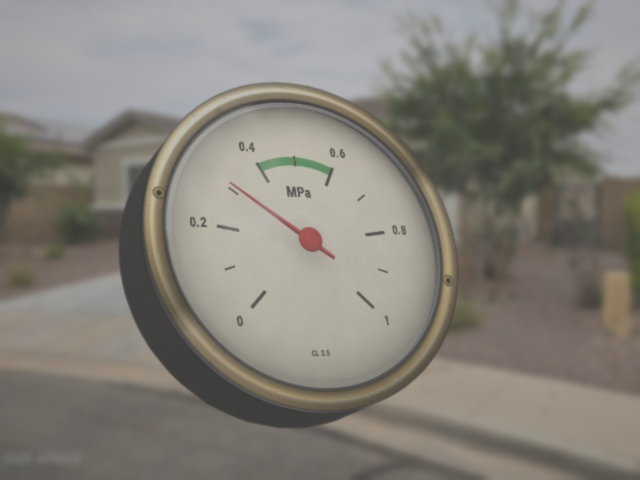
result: 0.3 MPa
